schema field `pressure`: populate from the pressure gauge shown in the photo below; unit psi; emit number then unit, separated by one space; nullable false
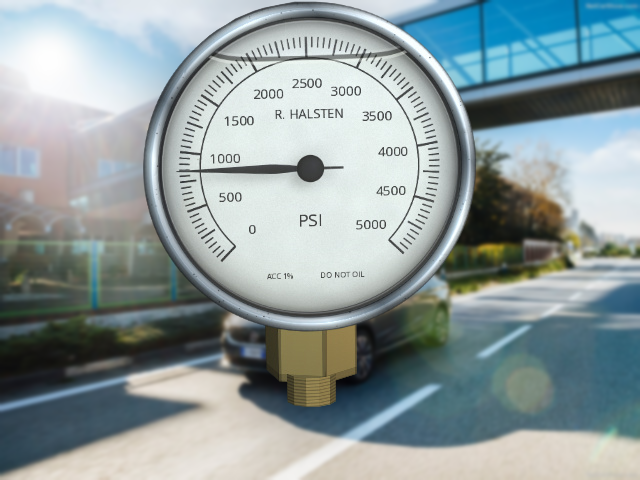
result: 850 psi
